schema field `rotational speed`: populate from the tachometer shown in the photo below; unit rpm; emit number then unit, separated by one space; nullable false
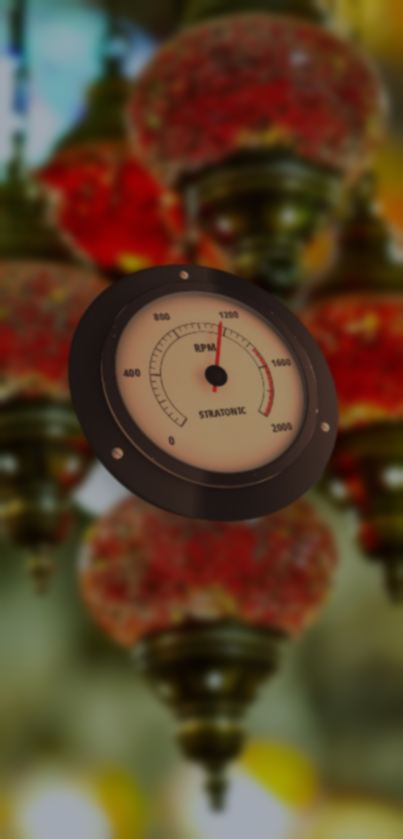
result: 1150 rpm
